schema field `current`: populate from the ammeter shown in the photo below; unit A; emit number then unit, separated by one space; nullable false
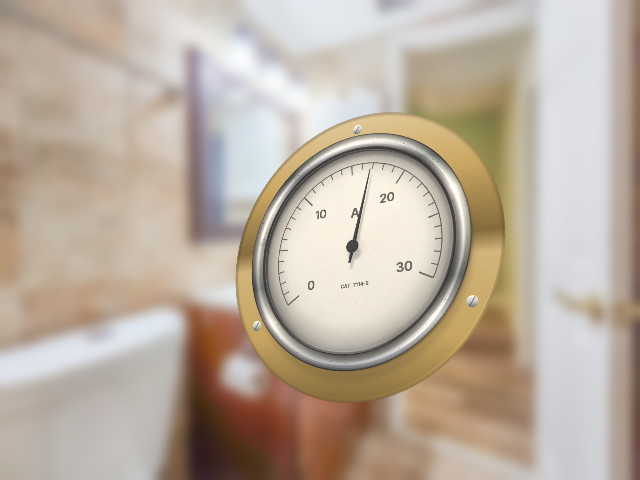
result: 17 A
